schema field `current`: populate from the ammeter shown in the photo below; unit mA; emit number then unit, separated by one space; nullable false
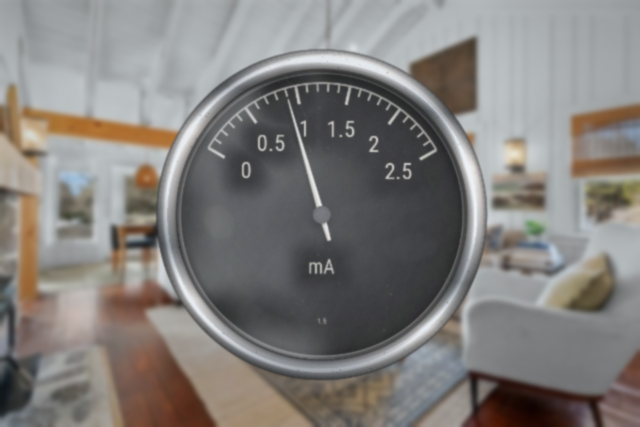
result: 0.9 mA
